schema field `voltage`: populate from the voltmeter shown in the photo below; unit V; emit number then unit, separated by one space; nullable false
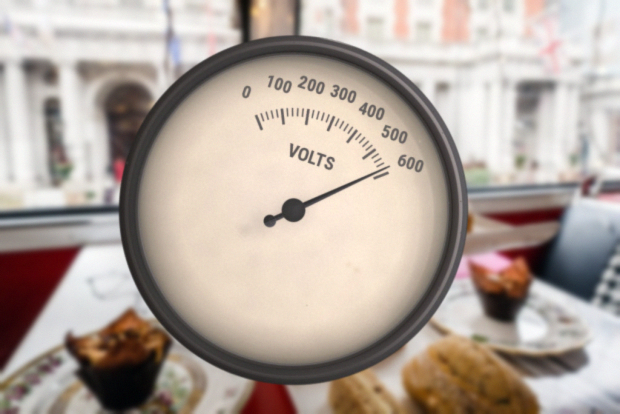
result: 580 V
